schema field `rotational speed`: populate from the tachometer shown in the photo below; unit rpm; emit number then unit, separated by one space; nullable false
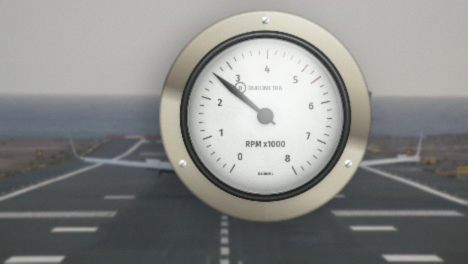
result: 2600 rpm
